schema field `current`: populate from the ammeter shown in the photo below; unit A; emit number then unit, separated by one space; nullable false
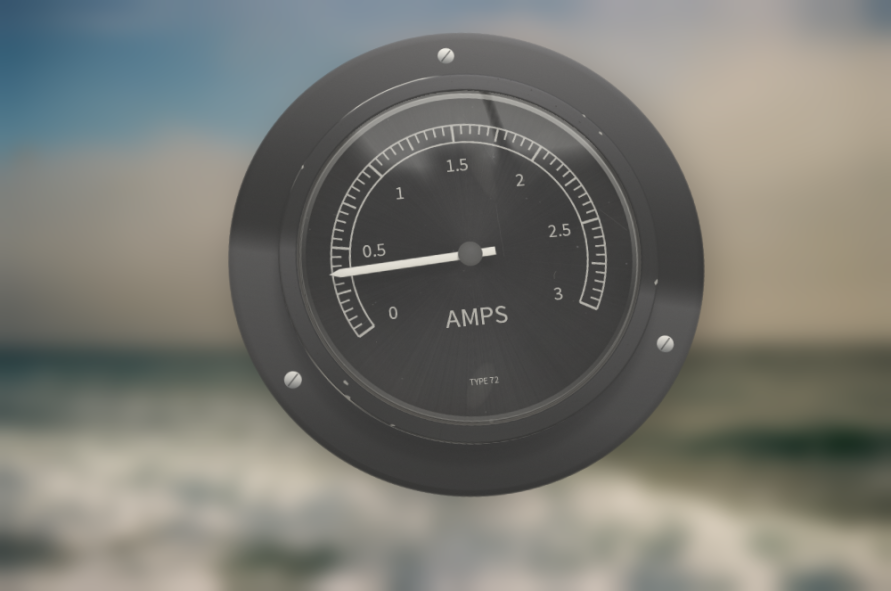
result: 0.35 A
